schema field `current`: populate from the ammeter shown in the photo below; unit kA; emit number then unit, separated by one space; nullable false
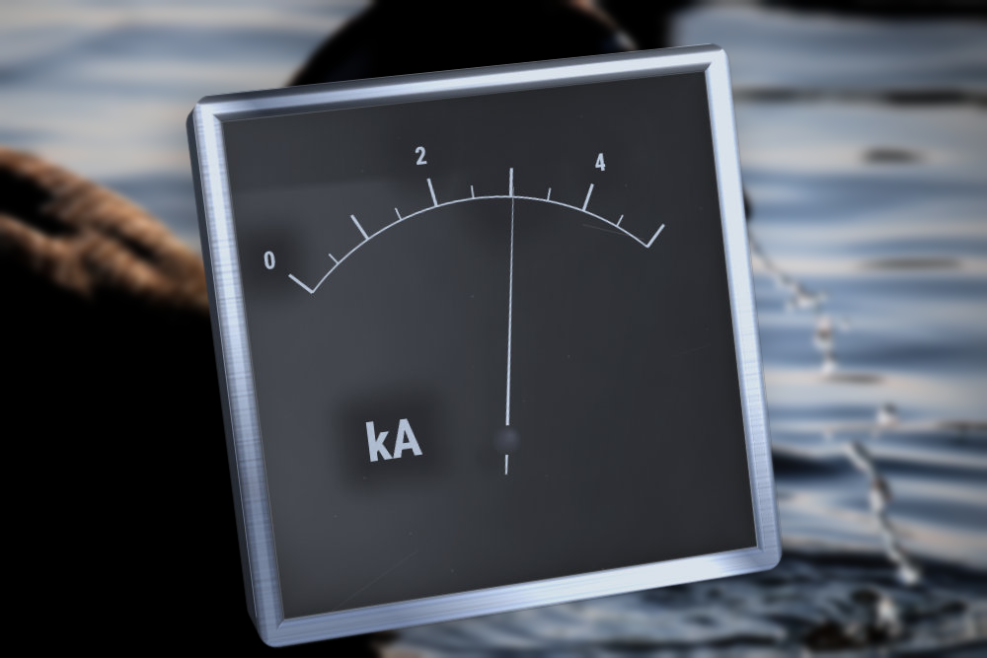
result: 3 kA
